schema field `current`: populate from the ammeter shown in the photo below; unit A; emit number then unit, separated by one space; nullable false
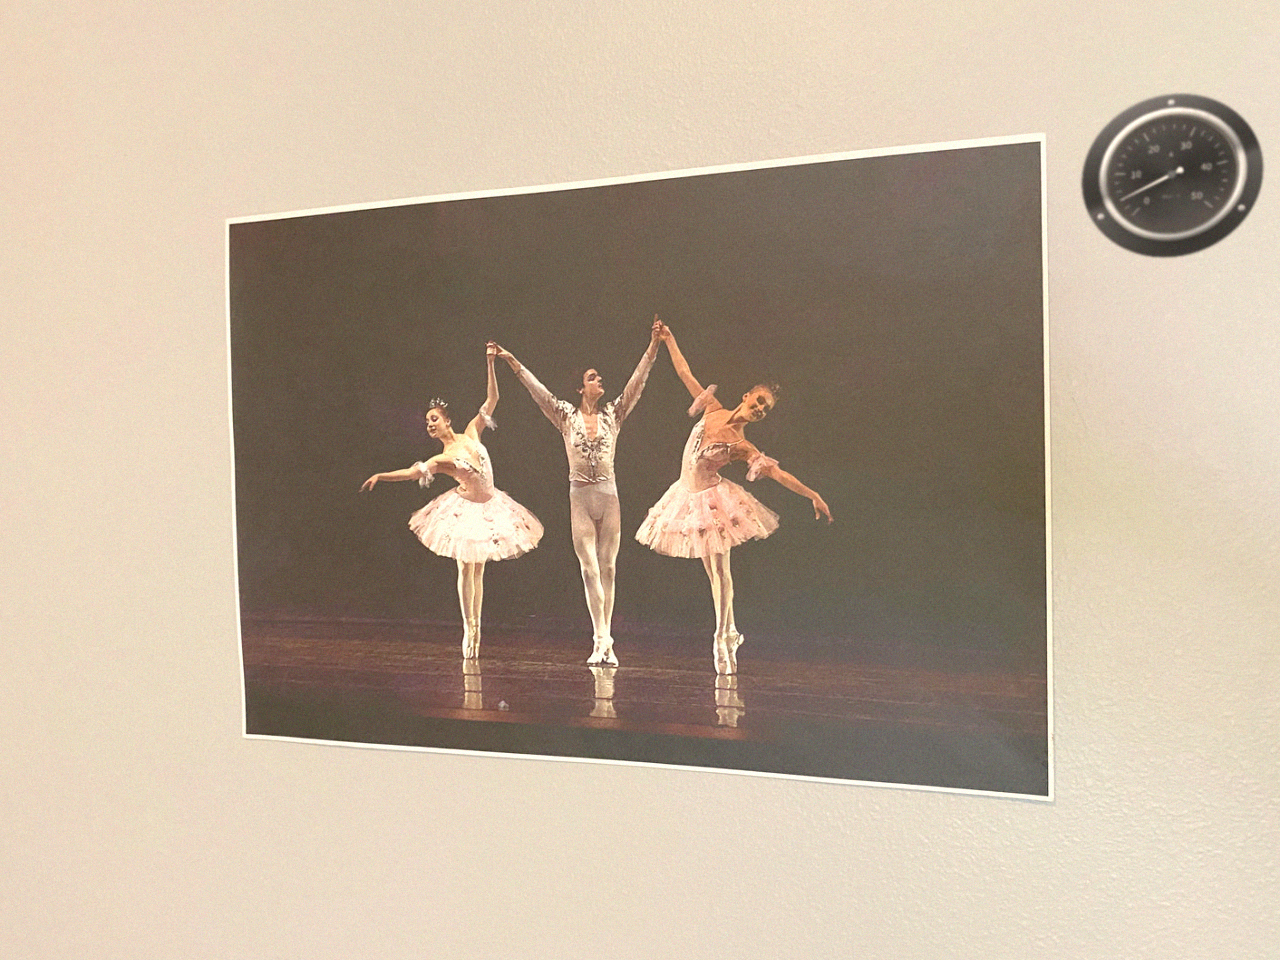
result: 4 A
